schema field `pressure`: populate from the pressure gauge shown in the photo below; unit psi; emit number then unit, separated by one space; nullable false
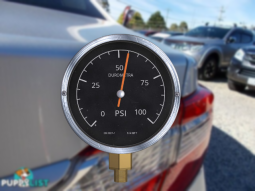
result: 55 psi
